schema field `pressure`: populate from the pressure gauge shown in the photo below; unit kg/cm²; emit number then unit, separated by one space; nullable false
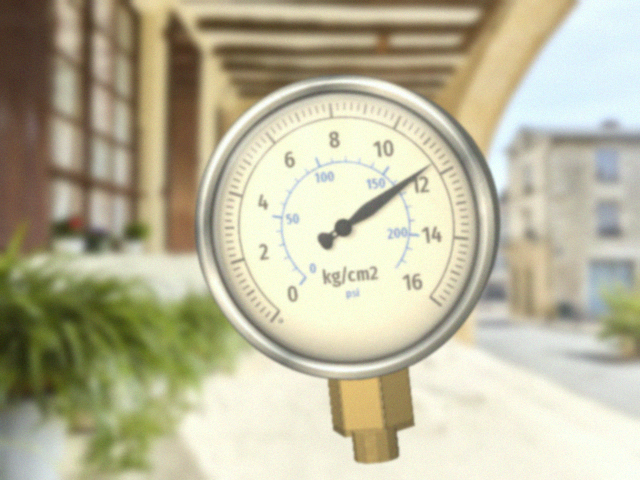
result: 11.6 kg/cm²
